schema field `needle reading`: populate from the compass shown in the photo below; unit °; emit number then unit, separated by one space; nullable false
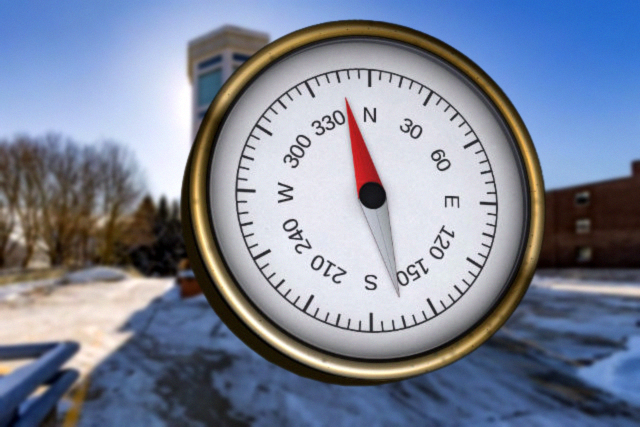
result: 345 °
